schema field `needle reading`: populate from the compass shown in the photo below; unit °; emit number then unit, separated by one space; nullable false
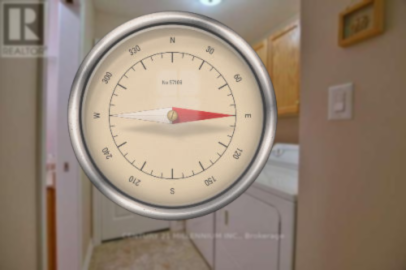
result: 90 °
